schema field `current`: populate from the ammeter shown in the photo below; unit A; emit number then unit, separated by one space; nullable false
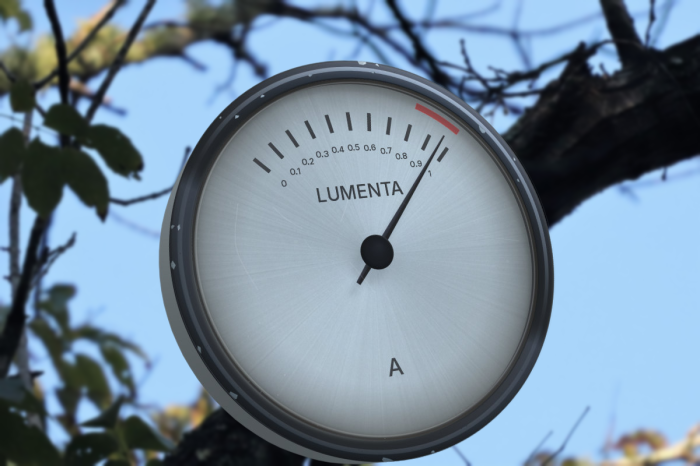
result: 0.95 A
